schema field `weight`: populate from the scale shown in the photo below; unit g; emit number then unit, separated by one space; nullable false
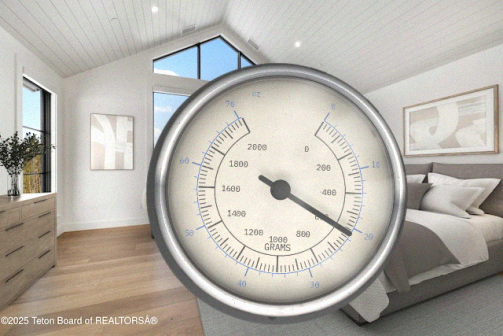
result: 600 g
